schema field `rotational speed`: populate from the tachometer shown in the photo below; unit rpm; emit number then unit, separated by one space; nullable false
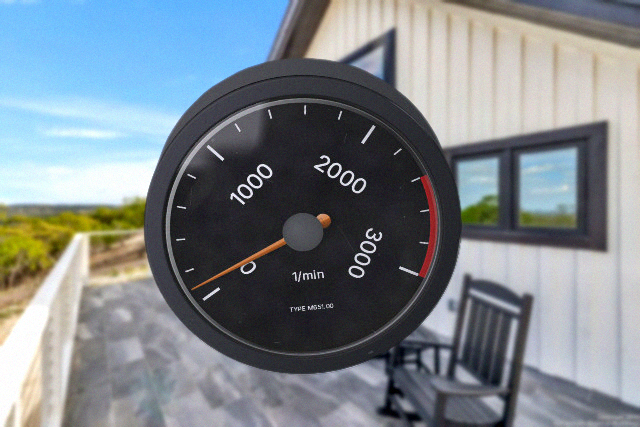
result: 100 rpm
